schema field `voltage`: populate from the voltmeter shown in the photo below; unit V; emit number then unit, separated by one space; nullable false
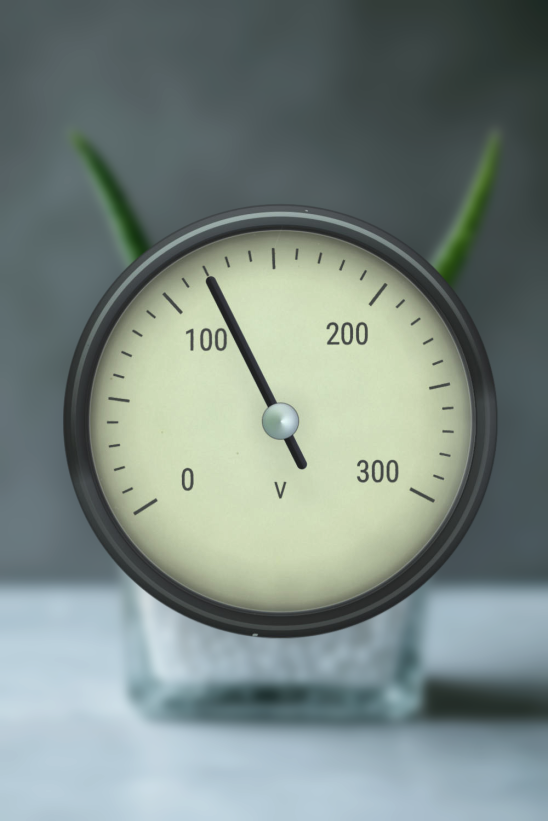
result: 120 V
